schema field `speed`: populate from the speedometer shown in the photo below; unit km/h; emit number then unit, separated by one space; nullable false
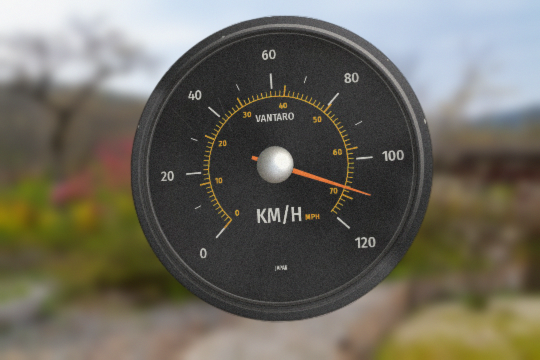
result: 110 km/h
